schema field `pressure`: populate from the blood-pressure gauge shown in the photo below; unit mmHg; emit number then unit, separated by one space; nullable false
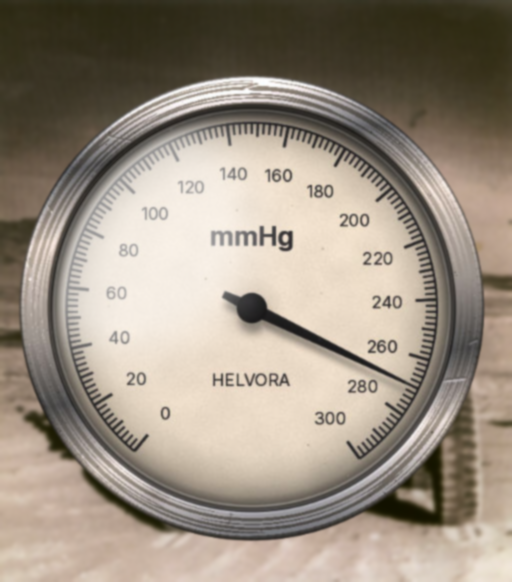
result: 270 mmHg
